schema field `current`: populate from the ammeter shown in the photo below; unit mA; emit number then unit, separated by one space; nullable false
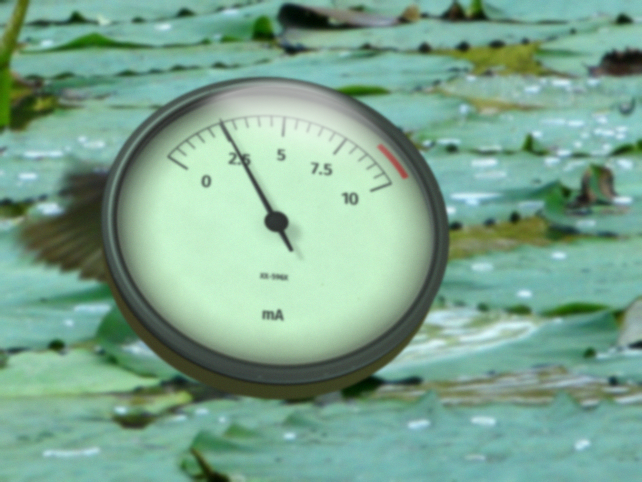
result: 2.5 mA
